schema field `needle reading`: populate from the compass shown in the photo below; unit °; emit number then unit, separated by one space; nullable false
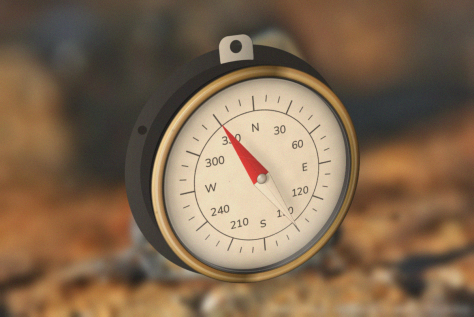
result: 330 °
